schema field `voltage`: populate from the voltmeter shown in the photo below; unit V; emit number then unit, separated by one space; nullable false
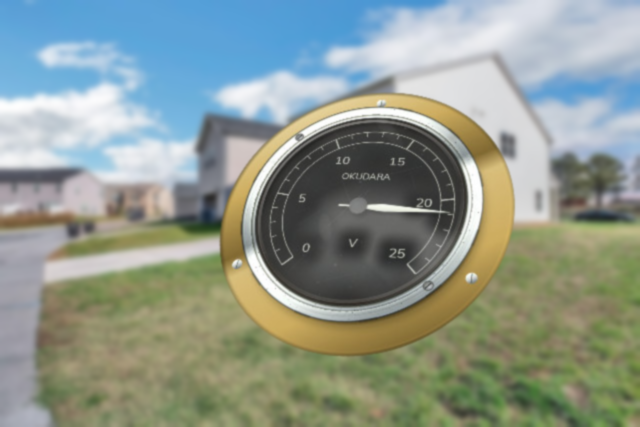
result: 21 V
